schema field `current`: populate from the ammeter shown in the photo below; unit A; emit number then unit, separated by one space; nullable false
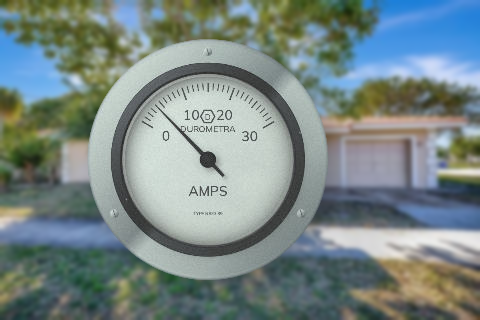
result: 4 A
